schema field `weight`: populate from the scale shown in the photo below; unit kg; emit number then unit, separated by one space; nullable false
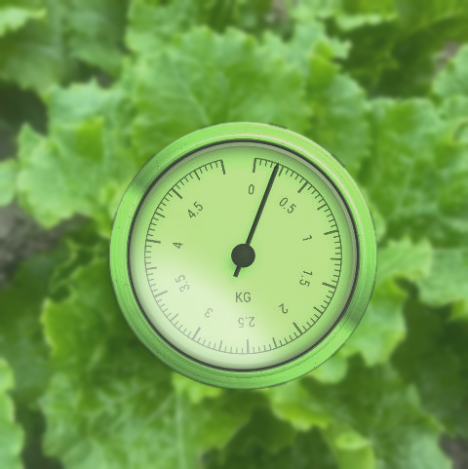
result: 0.2 kg
